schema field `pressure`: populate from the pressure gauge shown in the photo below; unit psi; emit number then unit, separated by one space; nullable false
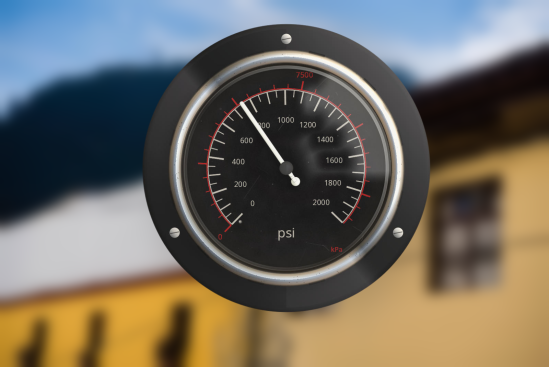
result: 750 psi
